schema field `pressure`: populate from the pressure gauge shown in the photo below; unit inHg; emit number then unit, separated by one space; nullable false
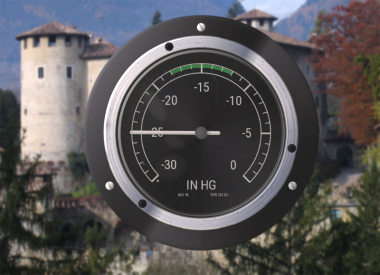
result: -25 inHg
